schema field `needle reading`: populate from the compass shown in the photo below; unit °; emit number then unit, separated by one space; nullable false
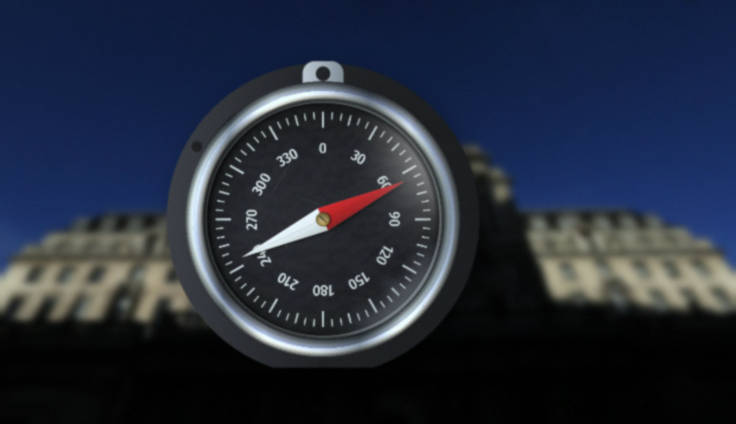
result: 65 °
